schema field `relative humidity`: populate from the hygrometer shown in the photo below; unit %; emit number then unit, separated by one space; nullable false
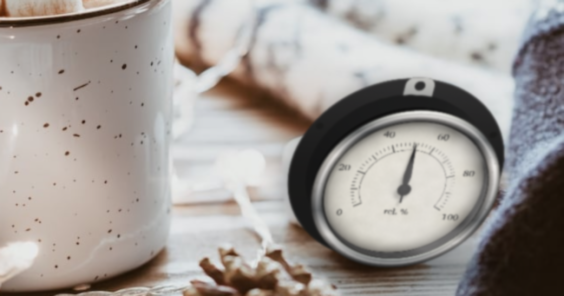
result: 50 %
